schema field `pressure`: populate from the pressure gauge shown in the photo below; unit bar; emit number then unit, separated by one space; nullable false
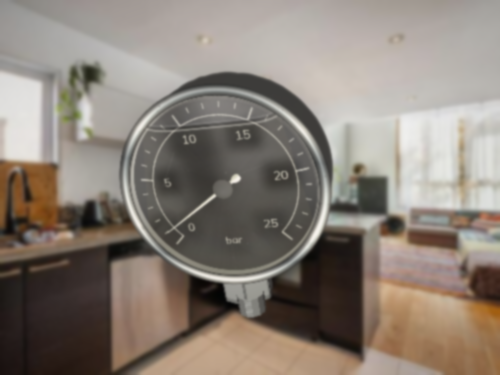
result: 1 bar
